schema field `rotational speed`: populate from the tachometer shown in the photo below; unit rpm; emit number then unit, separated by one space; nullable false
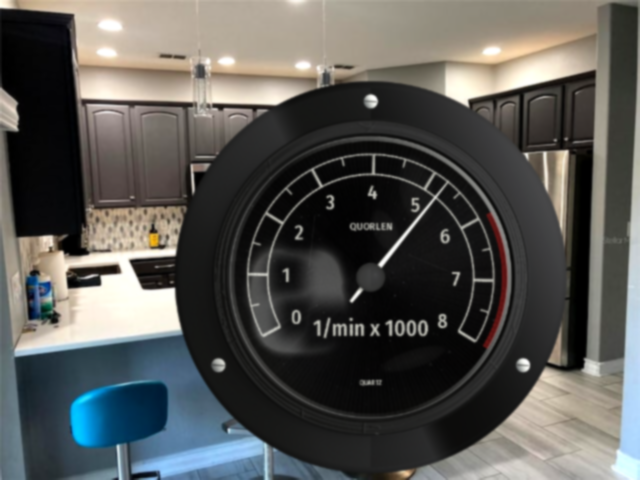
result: 5250 rpm
